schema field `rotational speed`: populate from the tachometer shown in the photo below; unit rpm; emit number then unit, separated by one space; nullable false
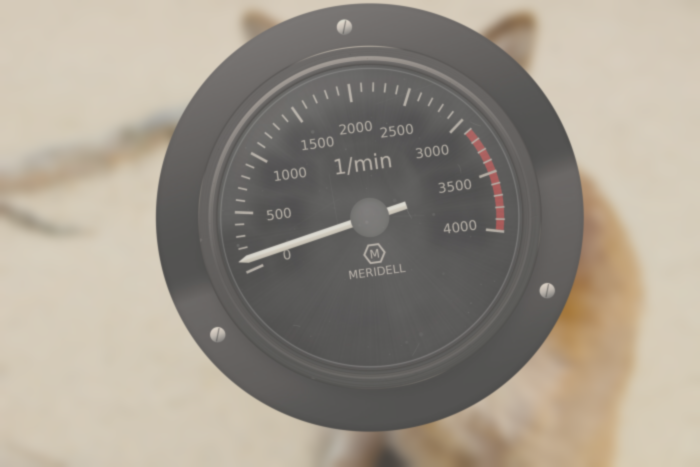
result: 100 rpm
